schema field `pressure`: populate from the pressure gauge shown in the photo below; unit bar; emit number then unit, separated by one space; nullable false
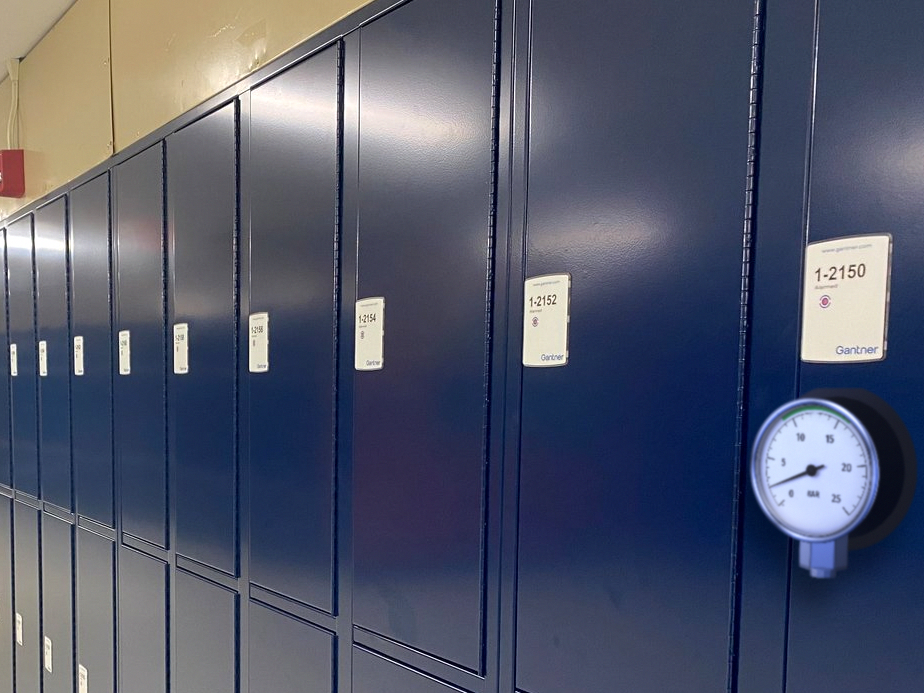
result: 2 bar
